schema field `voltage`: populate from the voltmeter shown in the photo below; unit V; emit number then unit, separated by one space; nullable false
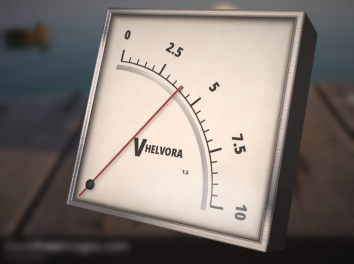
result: 4 V
